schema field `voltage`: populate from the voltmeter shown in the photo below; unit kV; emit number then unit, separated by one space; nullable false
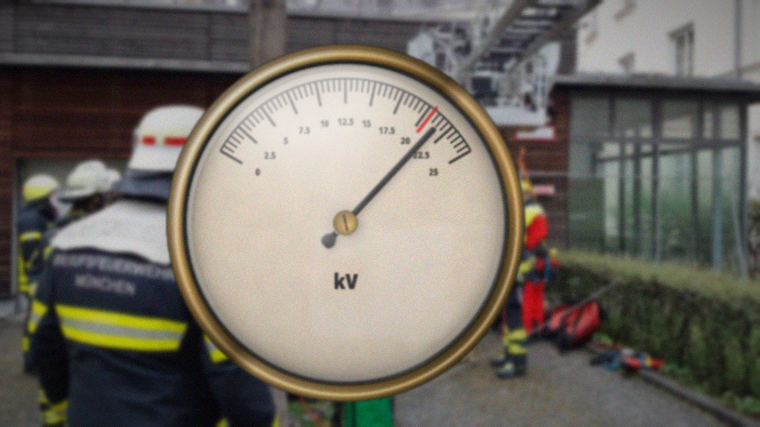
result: 21.5 kV
